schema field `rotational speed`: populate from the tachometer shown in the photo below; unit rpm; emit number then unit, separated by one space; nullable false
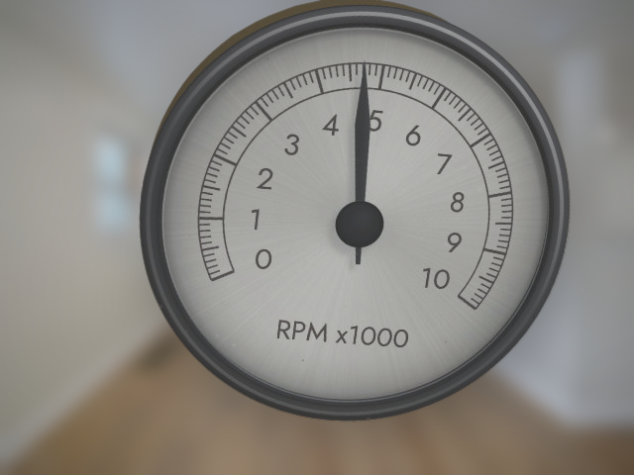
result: 4700 rpm
